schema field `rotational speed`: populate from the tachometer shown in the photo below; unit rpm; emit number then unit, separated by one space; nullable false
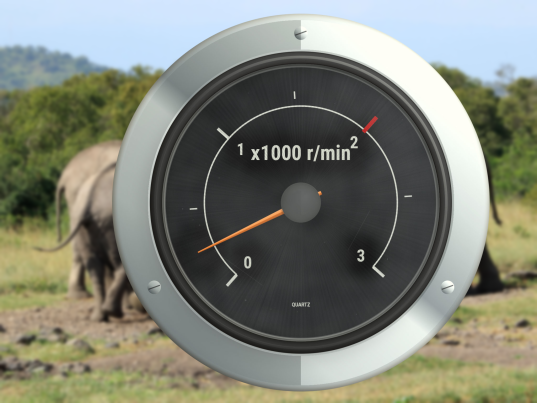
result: 250 rpm
